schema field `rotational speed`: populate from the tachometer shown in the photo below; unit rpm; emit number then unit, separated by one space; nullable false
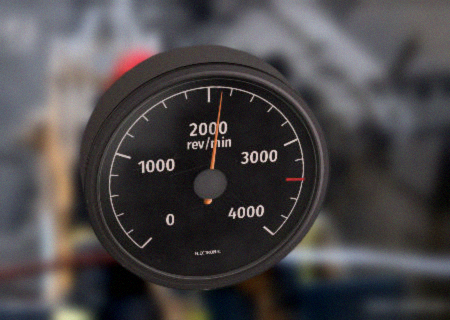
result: 2100 rpm
